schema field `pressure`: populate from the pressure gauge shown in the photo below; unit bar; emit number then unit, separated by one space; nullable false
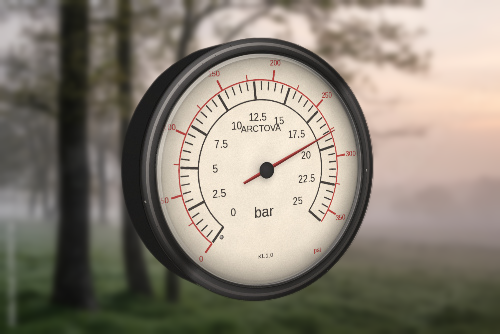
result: 19 bar
